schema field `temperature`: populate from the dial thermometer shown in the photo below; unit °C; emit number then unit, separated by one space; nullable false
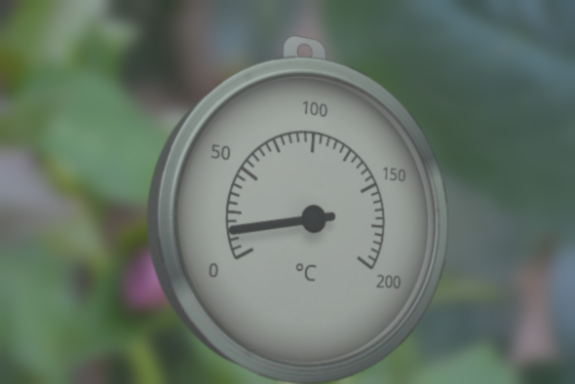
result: 15 °C
